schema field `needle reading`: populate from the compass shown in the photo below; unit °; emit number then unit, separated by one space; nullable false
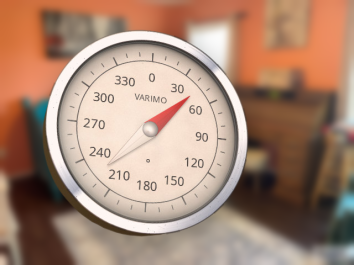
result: 45 °
